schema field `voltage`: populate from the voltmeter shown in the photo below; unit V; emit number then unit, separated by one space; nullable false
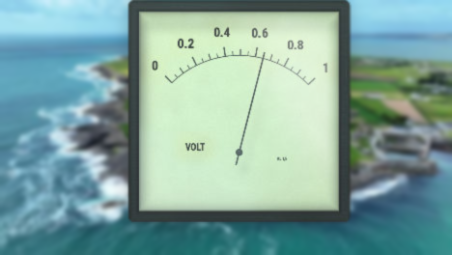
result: 0.65 V
